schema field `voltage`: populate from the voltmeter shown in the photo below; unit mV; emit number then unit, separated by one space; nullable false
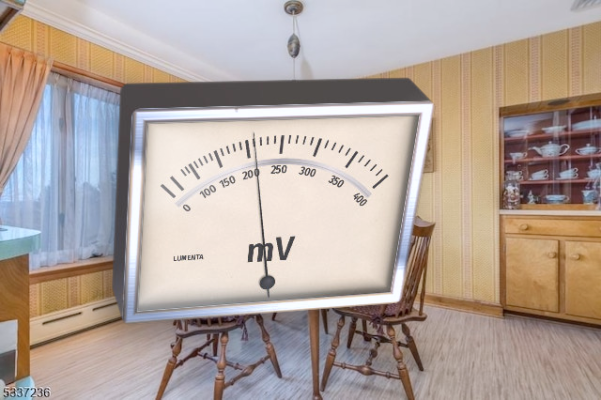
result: 210 mV
